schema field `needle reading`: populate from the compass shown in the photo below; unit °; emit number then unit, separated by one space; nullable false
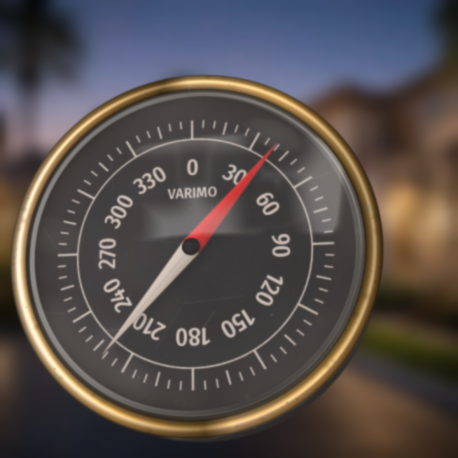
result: 40 °
